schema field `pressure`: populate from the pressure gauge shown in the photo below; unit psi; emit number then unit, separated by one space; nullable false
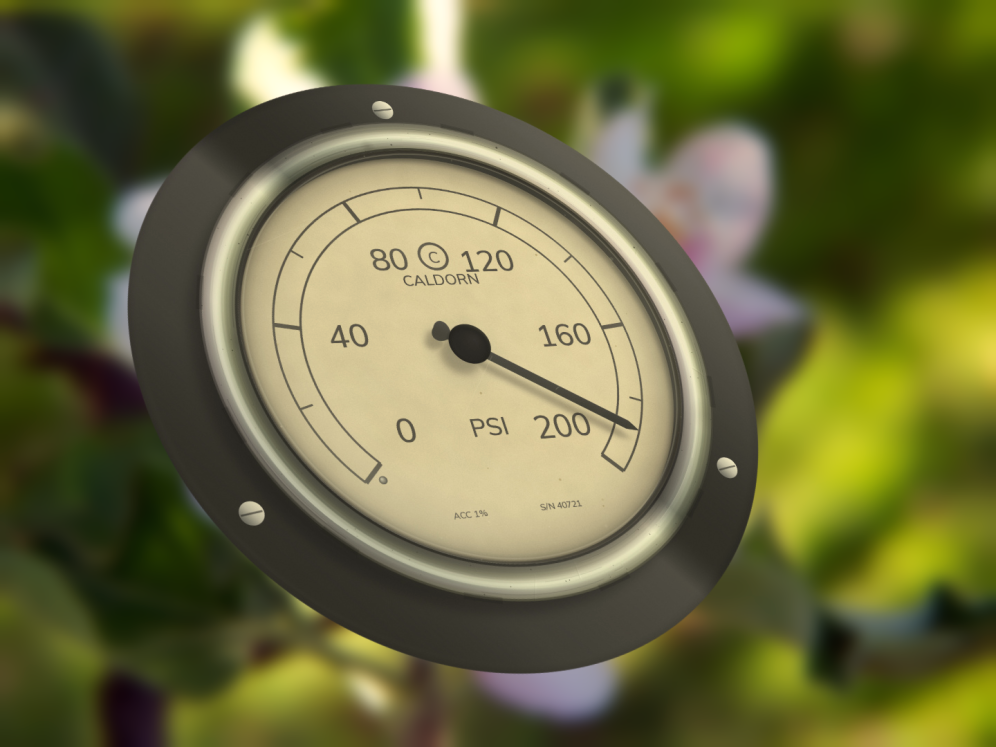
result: 190 psi
